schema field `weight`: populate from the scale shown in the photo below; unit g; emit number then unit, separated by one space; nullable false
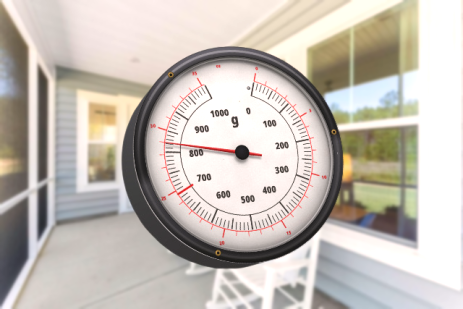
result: 820 g
